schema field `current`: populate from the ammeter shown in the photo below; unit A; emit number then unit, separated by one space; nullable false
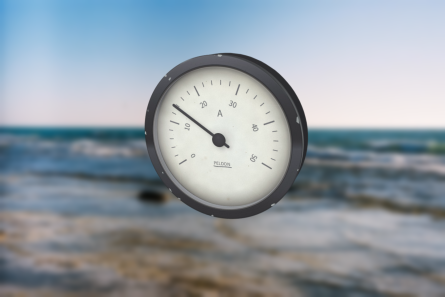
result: 14 A
